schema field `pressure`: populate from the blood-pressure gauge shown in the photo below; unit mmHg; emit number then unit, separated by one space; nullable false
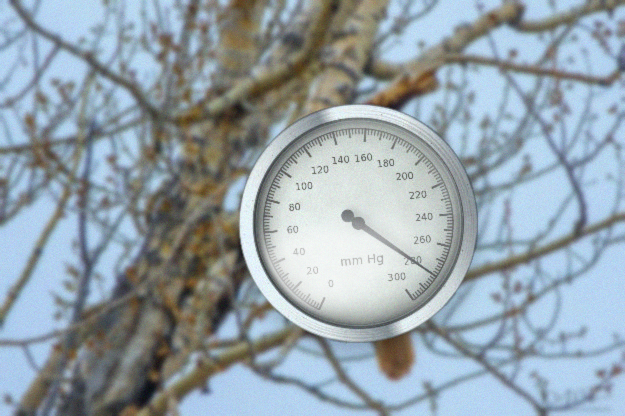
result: 280 mmHg
